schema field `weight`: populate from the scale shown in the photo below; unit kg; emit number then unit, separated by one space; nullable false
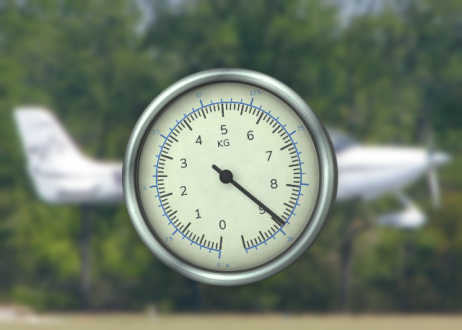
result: 8.9 kg
